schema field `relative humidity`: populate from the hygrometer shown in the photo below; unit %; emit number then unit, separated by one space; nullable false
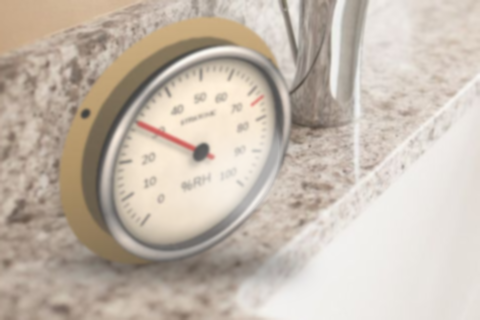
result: 30 %
